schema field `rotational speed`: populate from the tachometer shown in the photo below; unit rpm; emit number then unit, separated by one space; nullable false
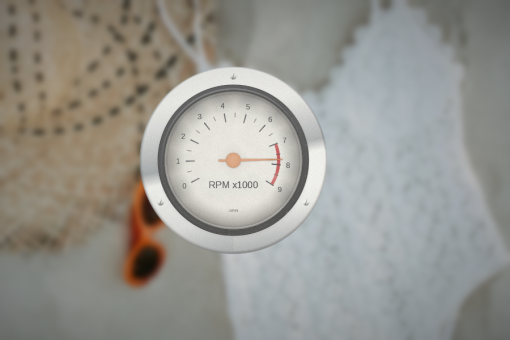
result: 7750 rpm
